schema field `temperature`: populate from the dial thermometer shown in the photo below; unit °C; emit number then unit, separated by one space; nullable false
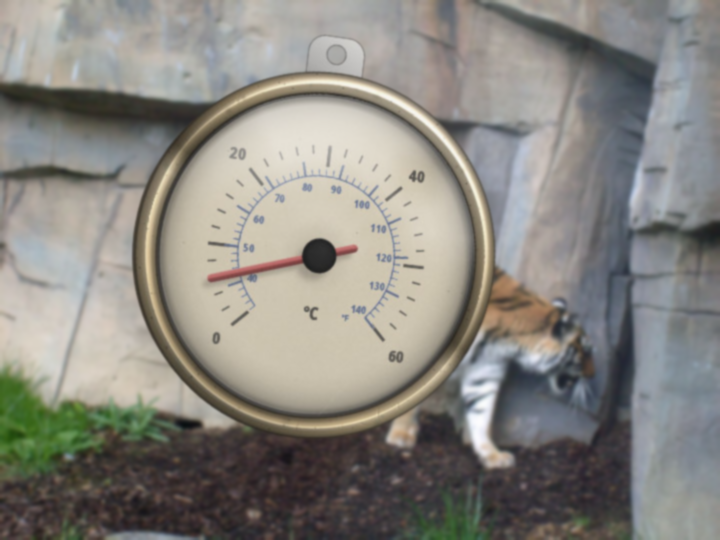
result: 6 °C
